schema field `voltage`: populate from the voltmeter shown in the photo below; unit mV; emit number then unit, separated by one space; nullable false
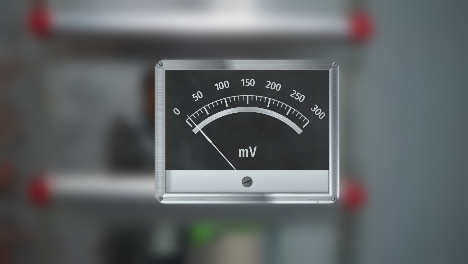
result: 10 mV
